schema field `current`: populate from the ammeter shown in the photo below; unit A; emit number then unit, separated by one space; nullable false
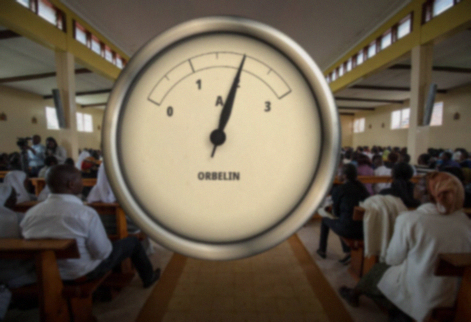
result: 2 A
